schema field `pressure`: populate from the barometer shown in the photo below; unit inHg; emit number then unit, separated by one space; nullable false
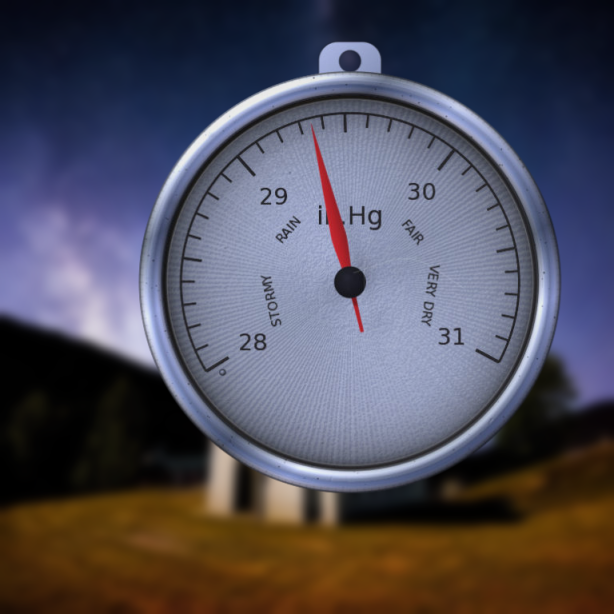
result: 29.35 inHg
